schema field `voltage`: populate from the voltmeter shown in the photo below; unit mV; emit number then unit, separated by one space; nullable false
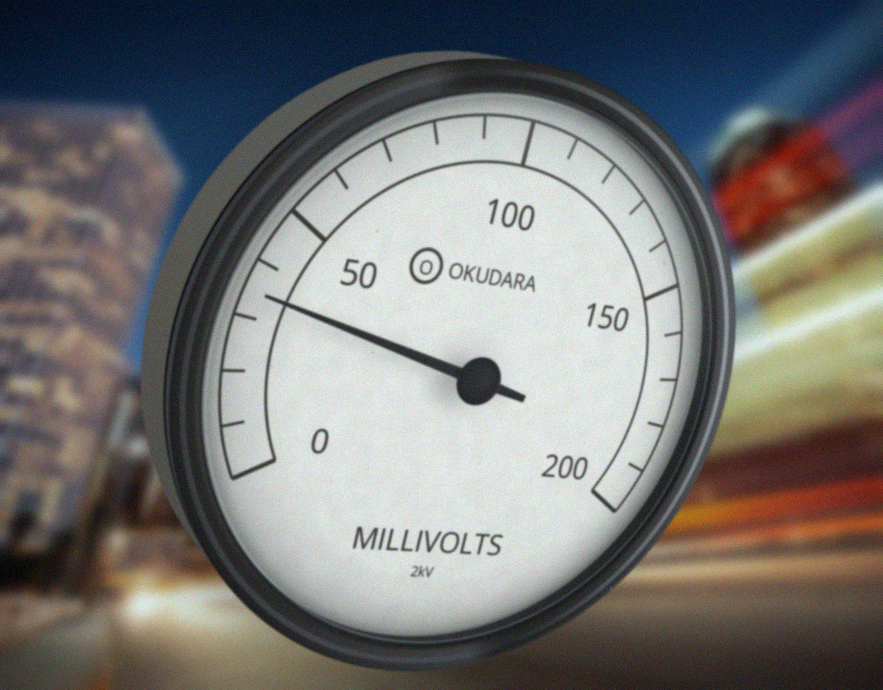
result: 35 mV
